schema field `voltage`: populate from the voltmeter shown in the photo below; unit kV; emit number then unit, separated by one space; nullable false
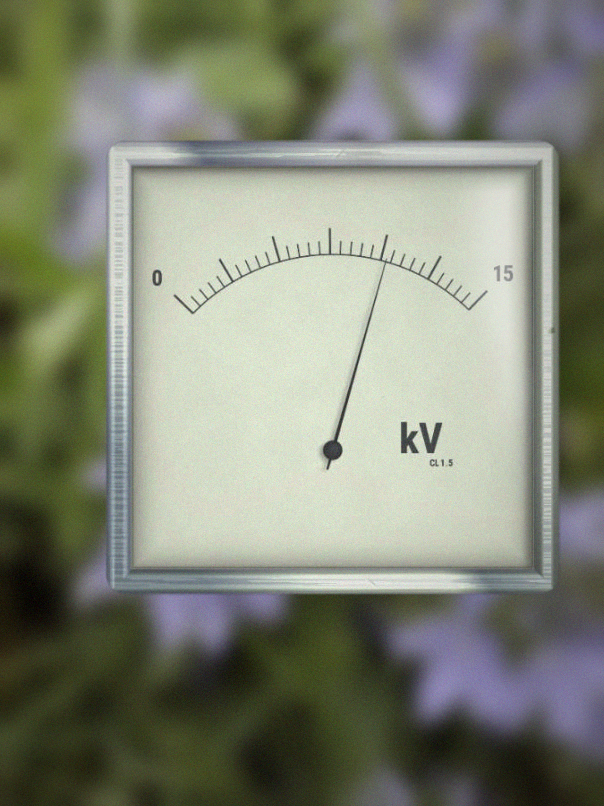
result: 10.25 kV
